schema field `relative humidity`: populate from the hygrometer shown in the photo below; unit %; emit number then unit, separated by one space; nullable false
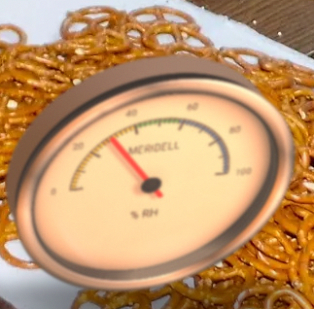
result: 30 %
